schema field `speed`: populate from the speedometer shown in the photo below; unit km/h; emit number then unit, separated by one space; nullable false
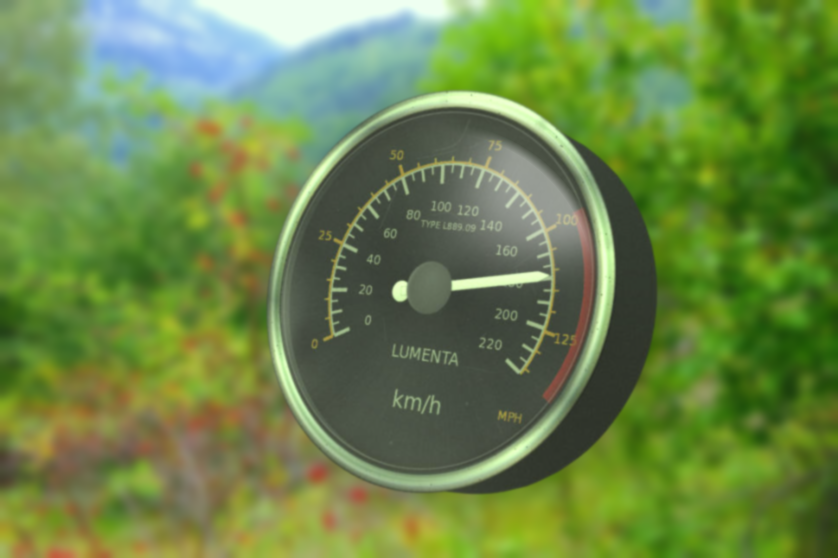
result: 180 km/h
